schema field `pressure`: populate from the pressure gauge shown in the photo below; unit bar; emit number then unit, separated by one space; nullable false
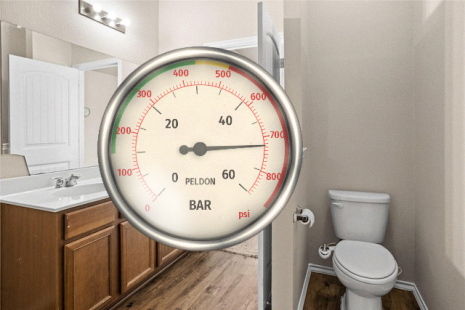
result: 50 bar
